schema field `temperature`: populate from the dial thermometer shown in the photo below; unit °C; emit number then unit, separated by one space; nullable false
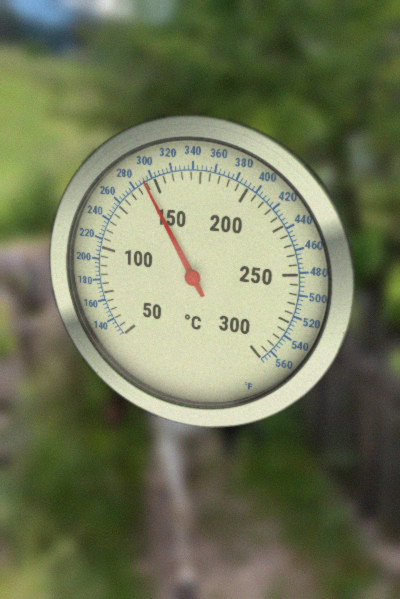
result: 145 °C
